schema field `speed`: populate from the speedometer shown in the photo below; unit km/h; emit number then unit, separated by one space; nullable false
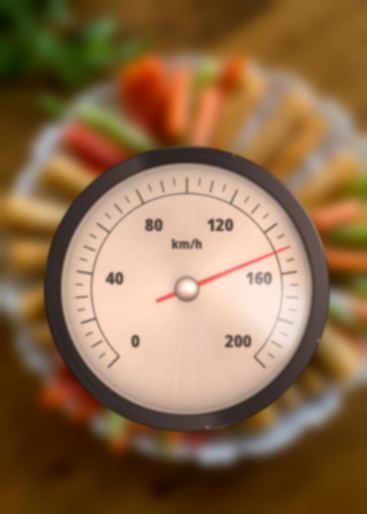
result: 150 km/h
